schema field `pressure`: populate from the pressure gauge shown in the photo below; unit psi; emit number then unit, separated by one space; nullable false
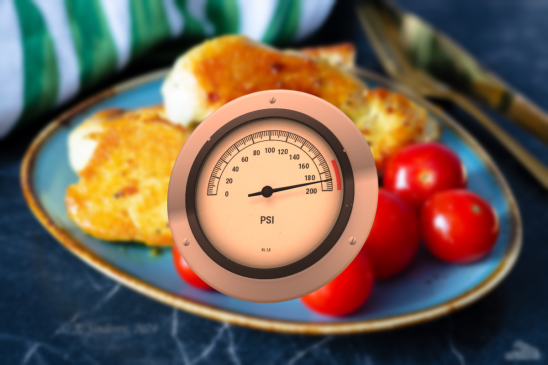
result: 190 psi
